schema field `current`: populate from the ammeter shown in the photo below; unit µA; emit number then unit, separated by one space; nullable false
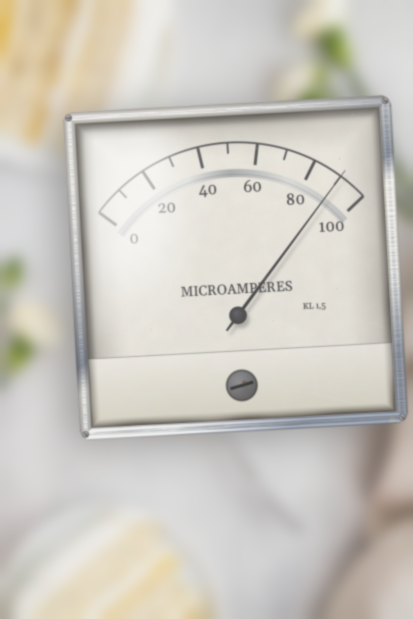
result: 90 µA
